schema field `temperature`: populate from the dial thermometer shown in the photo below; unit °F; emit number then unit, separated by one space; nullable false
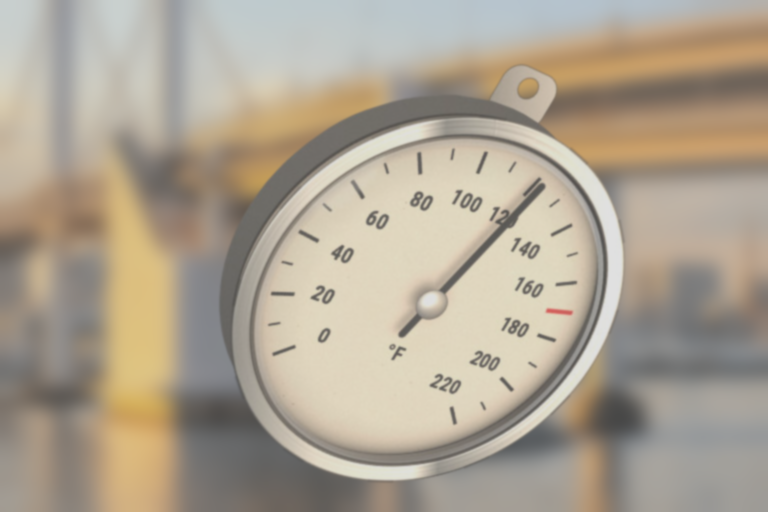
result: 120 °F
